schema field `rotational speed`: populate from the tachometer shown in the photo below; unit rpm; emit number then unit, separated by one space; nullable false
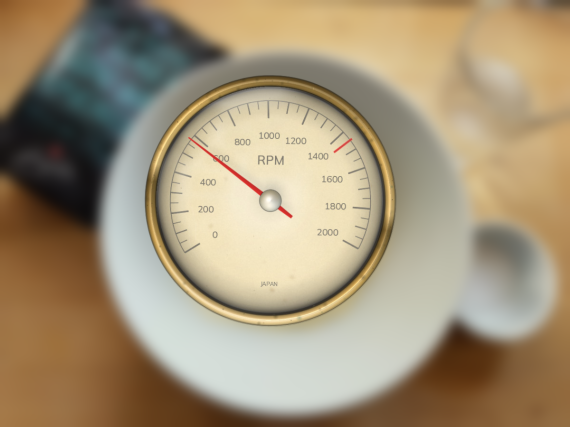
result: 575 rpm
